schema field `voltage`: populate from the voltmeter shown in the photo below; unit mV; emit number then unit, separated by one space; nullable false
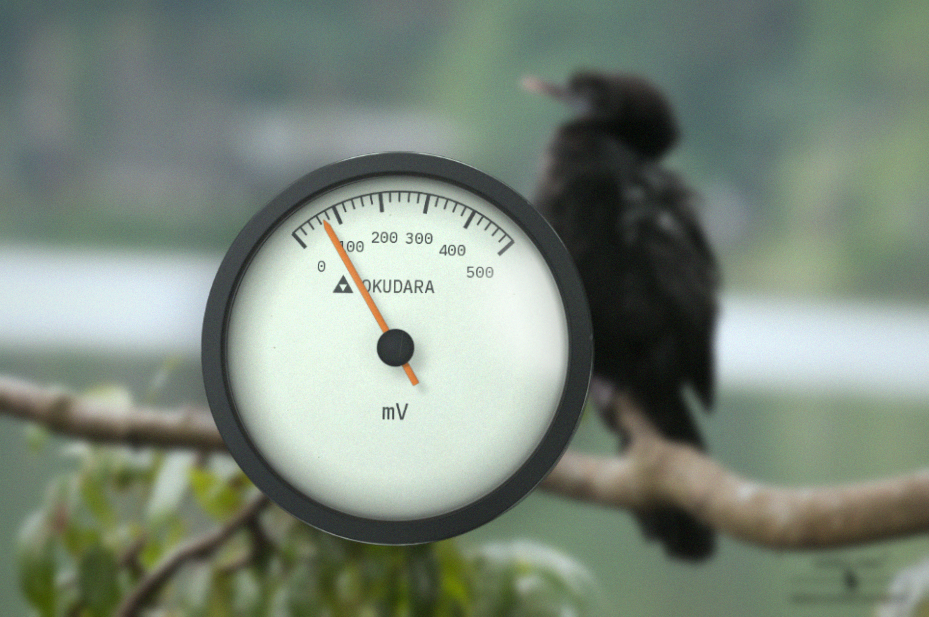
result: 70 mV
